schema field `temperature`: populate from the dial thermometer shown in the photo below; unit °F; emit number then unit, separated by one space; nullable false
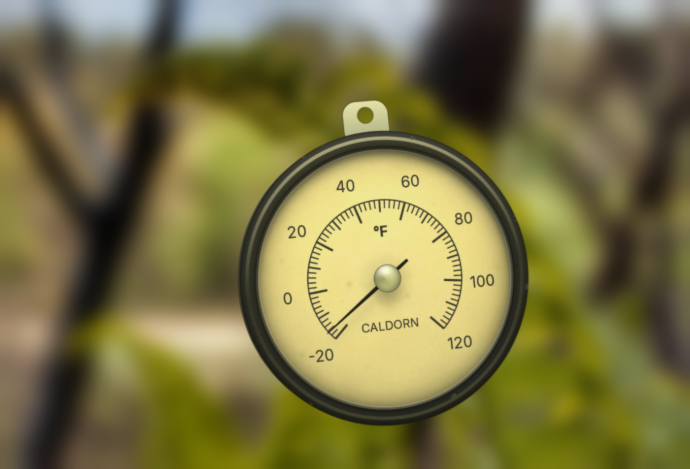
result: -16 °F
